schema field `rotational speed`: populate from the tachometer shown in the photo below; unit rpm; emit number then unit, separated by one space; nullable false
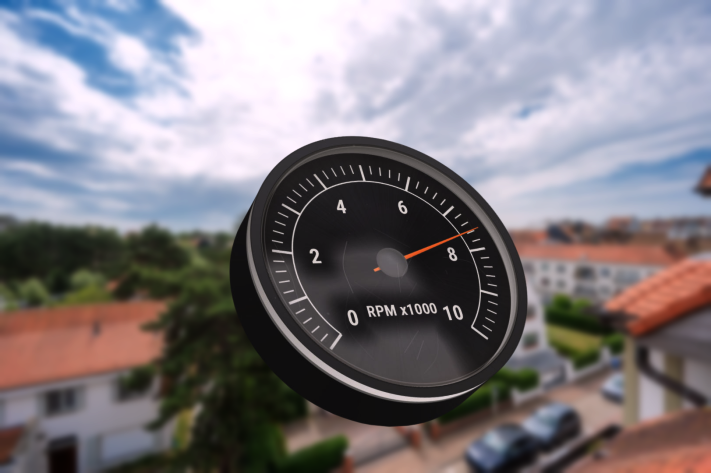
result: 7600 rpm
